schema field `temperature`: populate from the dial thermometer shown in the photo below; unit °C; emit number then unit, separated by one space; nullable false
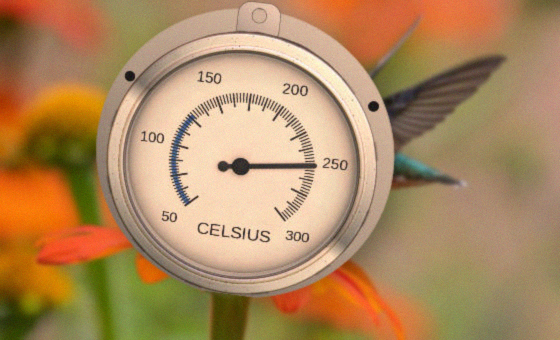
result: 250 °C
